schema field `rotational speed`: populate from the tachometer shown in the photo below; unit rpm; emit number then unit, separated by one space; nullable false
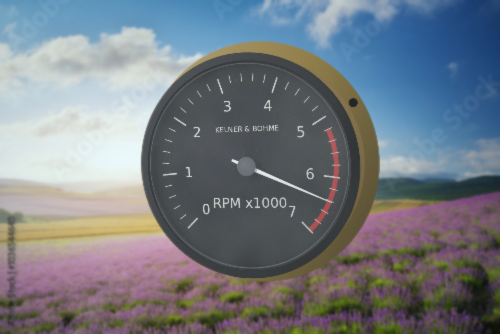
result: 6400 rpm
